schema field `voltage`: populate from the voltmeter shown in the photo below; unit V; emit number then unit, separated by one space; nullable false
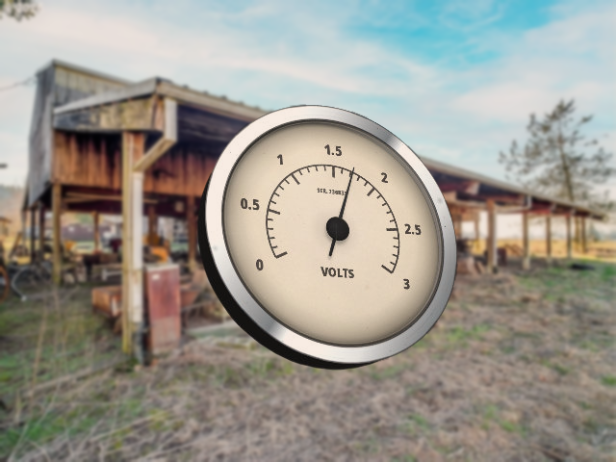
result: 1.7 V
